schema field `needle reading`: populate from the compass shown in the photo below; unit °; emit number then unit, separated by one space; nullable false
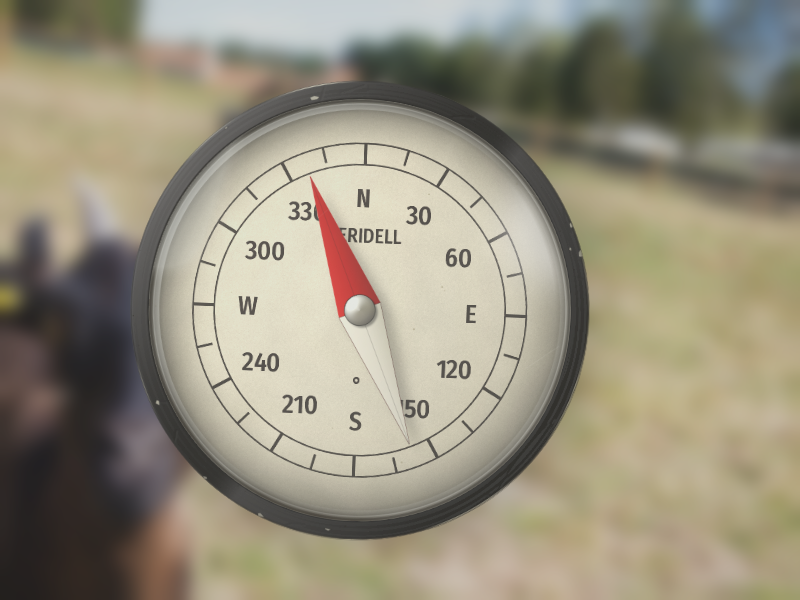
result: 337.5 °
